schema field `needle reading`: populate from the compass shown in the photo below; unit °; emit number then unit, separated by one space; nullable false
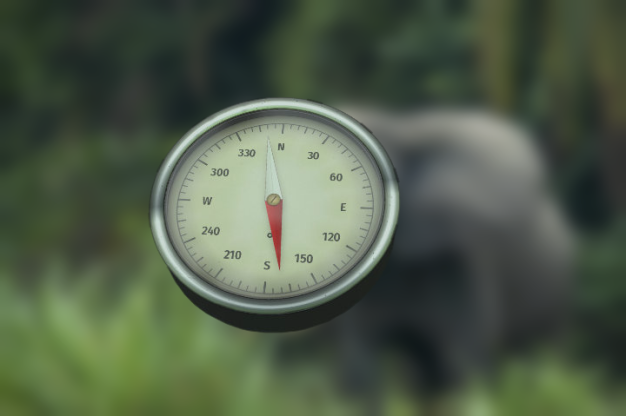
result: 170 °
